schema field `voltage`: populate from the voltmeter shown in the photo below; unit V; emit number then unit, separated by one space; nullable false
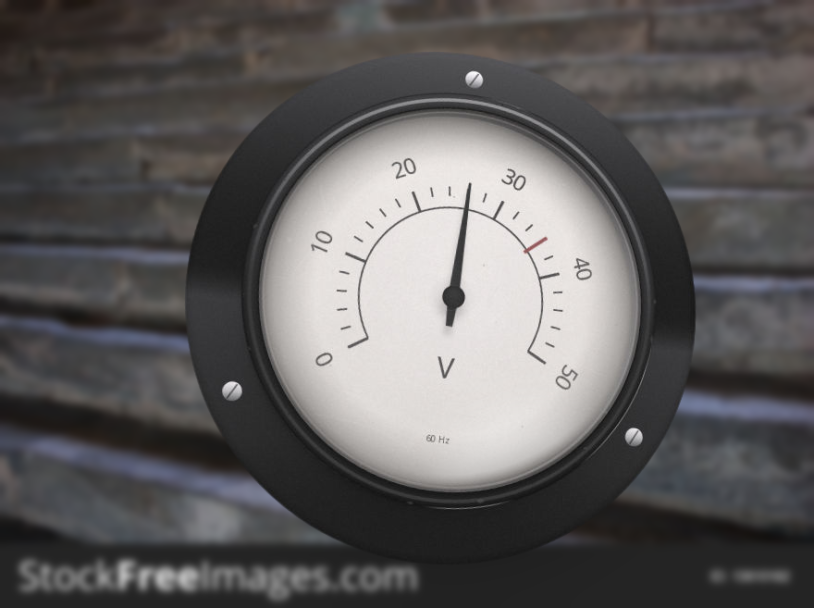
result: 26 V
